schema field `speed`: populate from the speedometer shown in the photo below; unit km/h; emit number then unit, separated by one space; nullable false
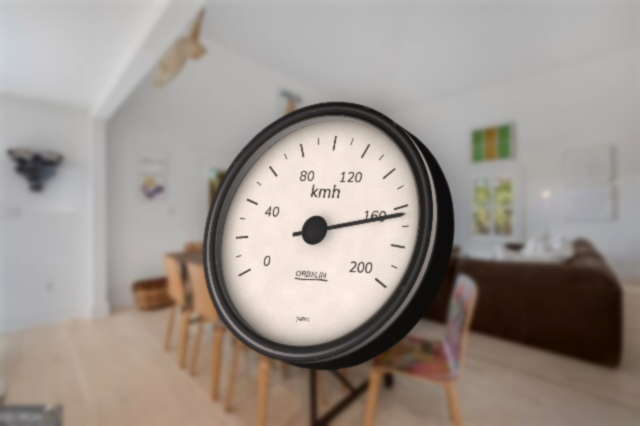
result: 165 km/h
